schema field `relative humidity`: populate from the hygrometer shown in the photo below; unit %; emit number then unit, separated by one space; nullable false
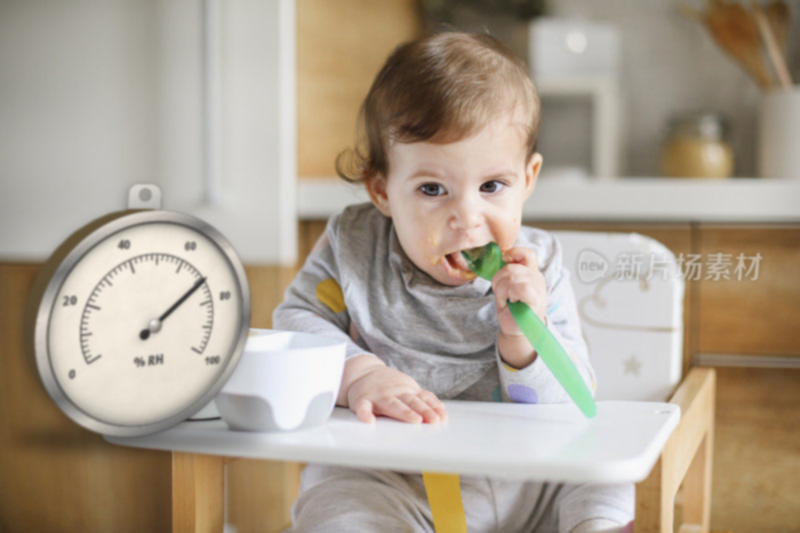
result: 70 %
